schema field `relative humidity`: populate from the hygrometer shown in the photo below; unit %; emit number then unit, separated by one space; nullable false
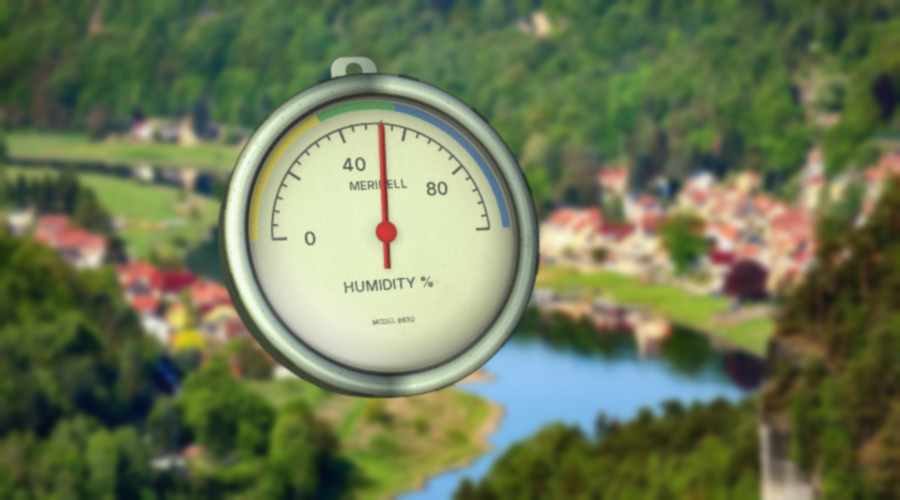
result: 52 %
